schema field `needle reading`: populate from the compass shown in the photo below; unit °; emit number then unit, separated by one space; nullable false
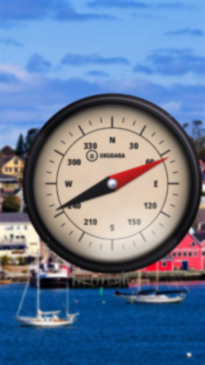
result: 65 °
